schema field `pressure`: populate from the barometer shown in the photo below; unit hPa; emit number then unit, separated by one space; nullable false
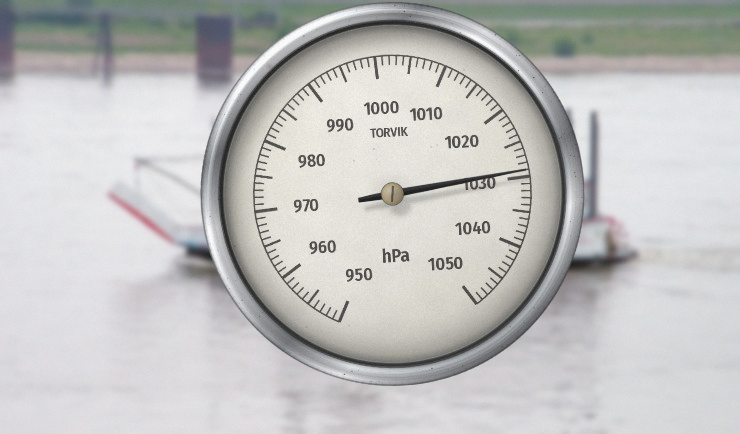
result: 1029 hPa
